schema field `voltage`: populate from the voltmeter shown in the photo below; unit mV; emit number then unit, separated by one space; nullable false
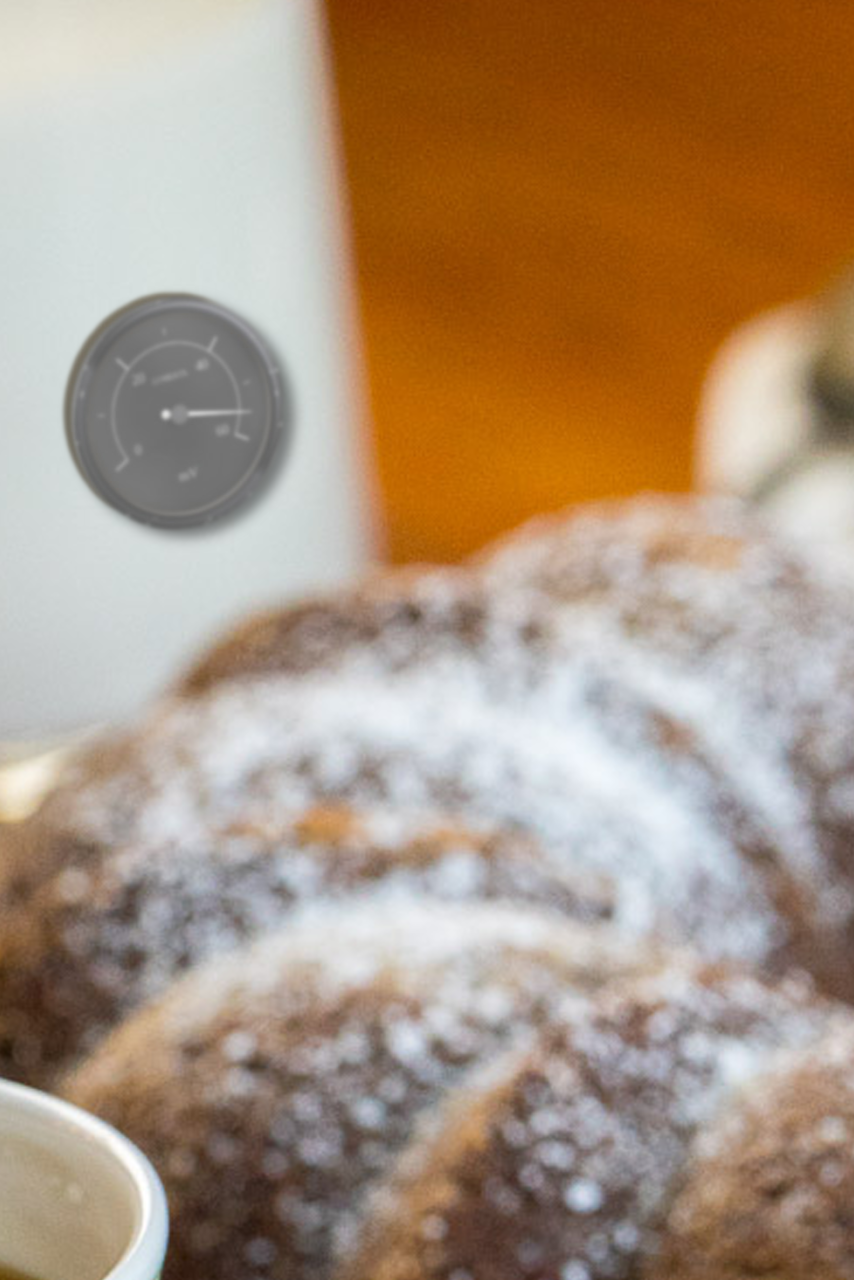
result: 55 mV
